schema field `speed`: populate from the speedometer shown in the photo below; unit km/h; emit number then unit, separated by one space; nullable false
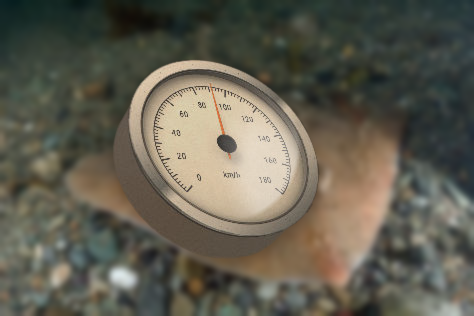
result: 90 km/h
